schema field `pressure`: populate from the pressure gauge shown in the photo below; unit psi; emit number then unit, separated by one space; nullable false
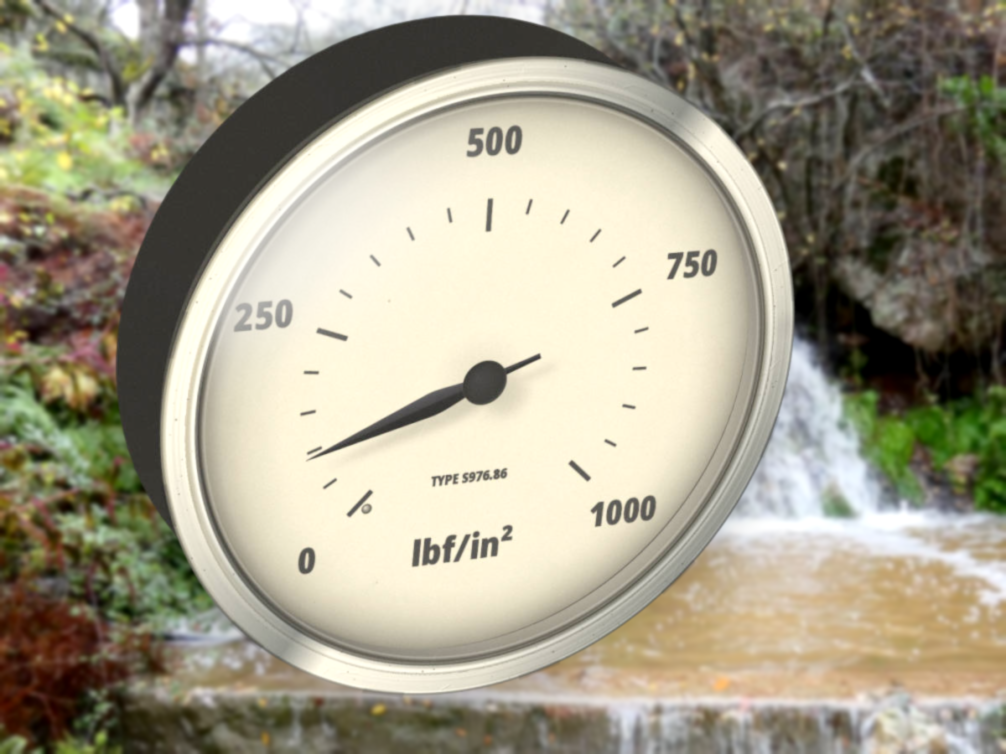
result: 100 psi
